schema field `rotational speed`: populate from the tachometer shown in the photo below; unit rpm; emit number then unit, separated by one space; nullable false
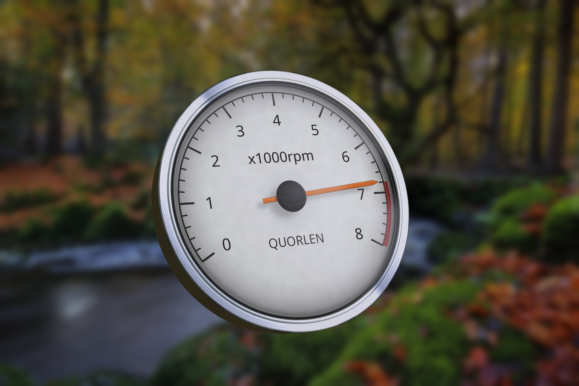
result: 6800 rpm
